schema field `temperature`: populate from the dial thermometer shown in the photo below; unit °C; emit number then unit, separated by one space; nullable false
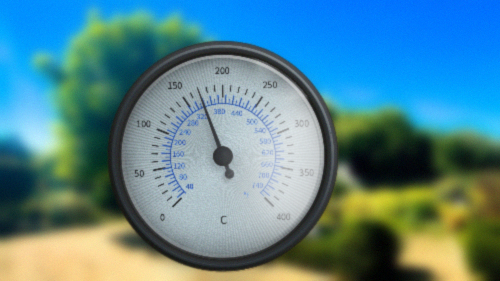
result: 170 °C
